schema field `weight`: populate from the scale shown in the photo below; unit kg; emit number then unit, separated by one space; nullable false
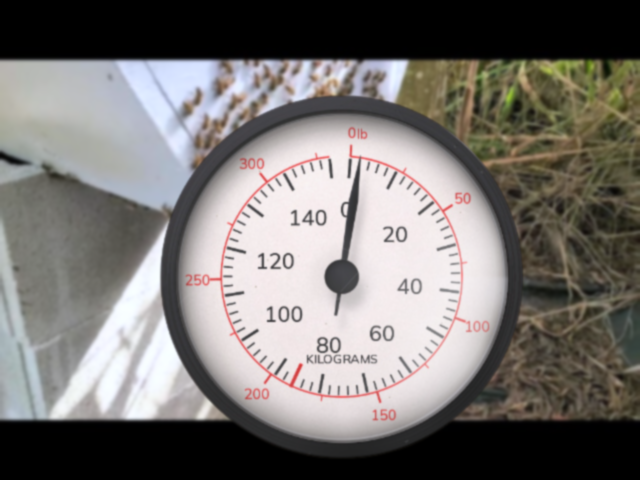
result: 2 kg
